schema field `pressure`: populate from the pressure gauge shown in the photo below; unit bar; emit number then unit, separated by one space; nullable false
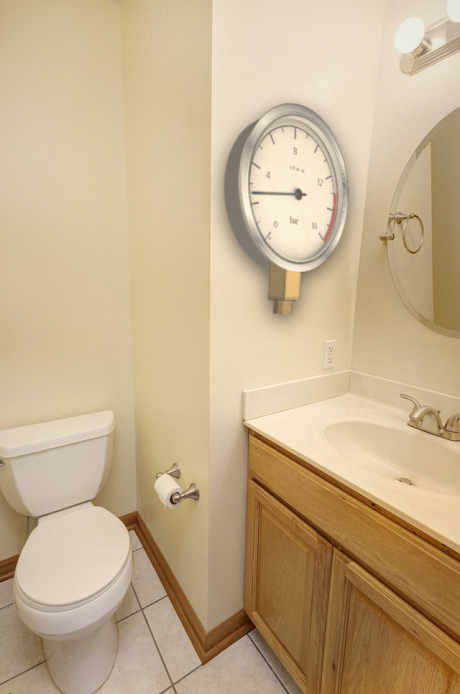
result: 2.5 bar
